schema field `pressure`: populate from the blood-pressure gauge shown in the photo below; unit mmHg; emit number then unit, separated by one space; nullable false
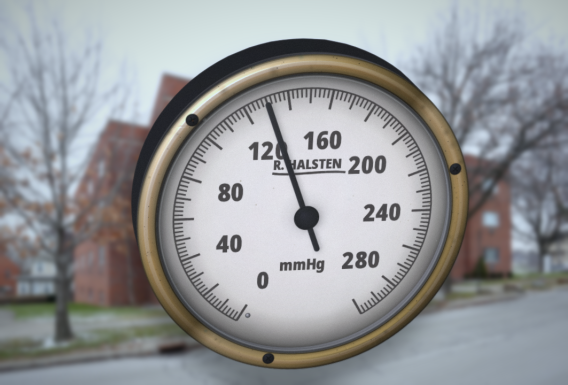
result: 130 mmHg
